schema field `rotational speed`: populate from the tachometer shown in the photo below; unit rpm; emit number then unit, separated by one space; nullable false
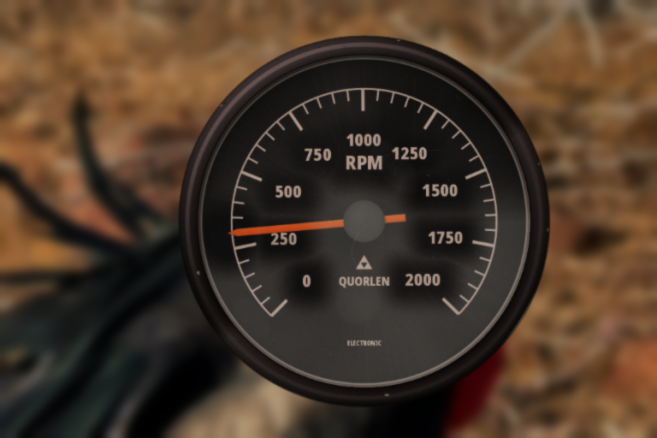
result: 300 rpm
